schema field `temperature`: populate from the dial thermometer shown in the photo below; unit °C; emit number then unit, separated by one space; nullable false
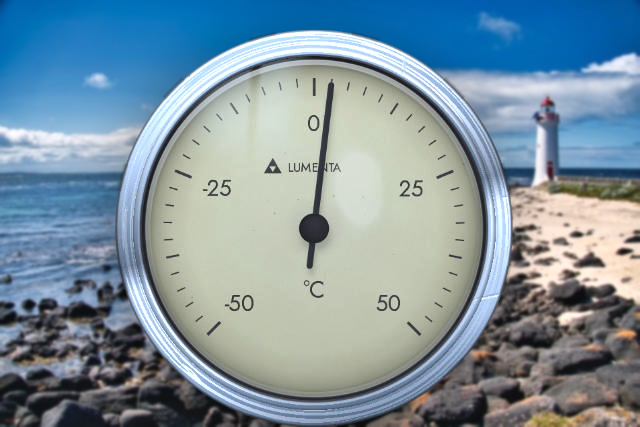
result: 2.5 °C
